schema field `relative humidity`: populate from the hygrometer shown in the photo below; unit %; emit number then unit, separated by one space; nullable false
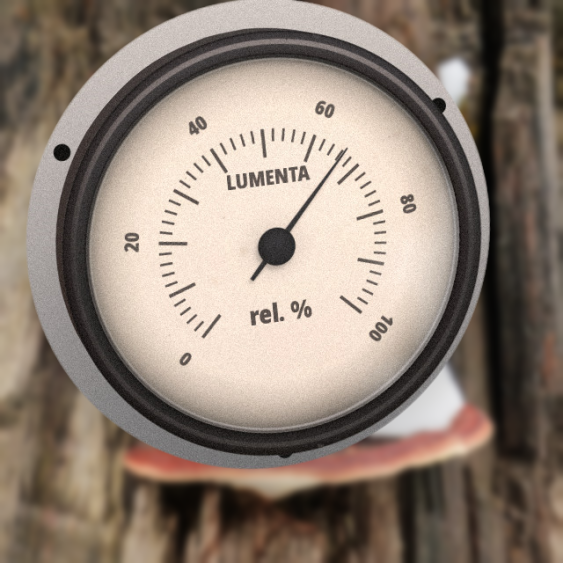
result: 66 %
